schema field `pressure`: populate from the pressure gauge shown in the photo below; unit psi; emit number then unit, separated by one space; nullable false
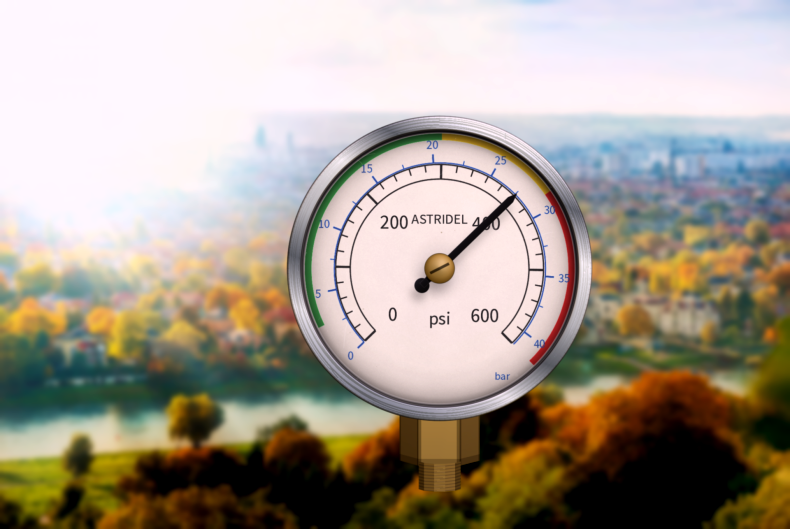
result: 400 psi
